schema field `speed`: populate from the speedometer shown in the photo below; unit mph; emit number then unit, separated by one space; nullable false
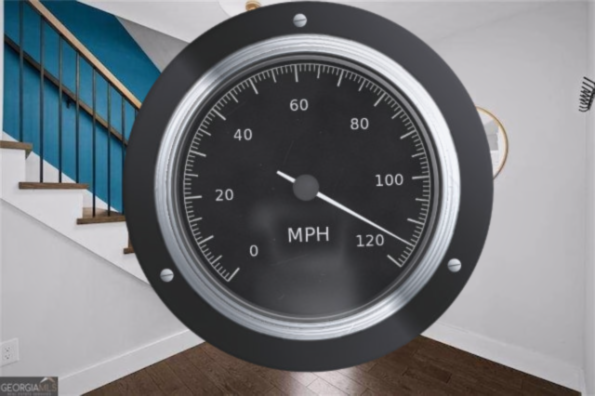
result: 115 mph
